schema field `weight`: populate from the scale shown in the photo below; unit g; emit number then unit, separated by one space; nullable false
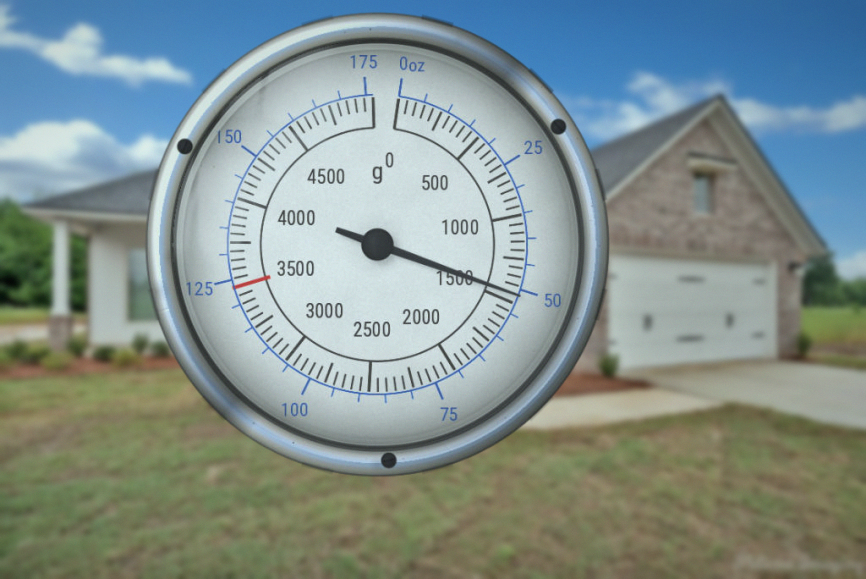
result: 1450 g
